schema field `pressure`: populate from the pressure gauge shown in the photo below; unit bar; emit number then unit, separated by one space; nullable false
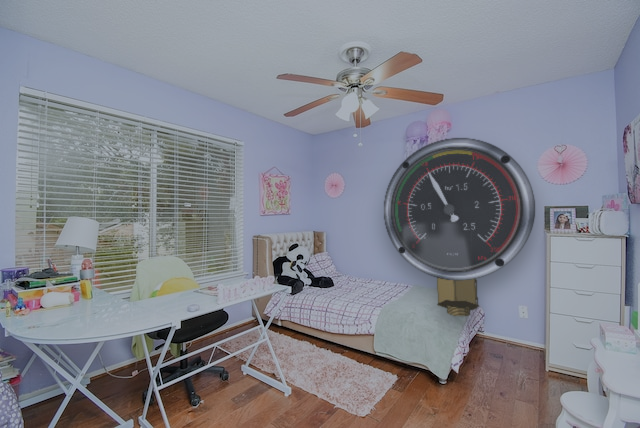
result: 1 bar
